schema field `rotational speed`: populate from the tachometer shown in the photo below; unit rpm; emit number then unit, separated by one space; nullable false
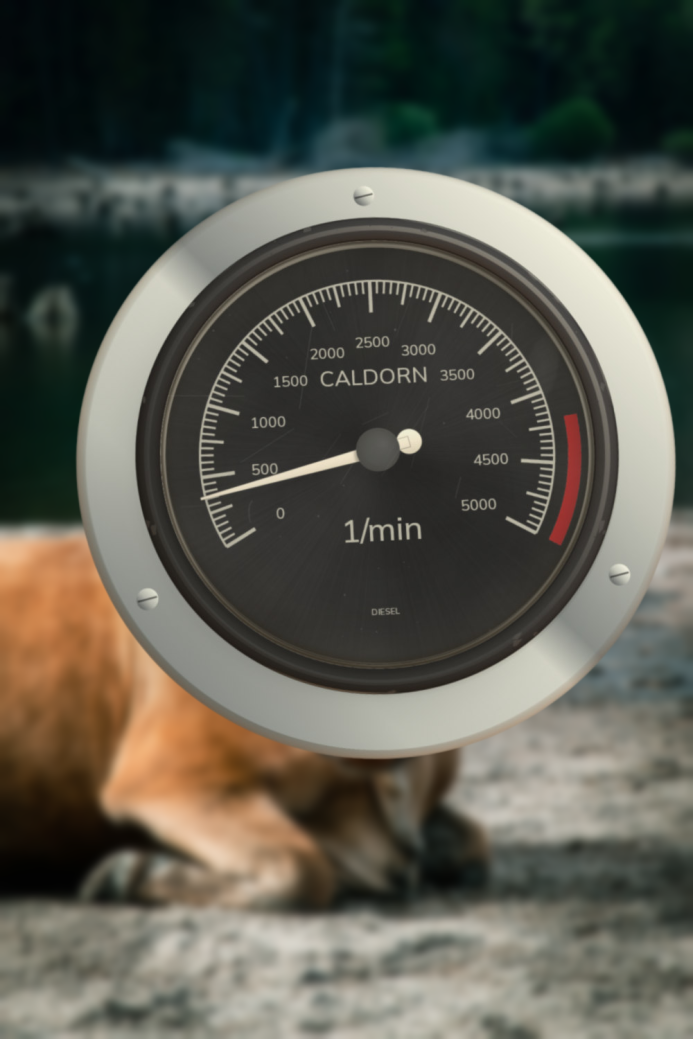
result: 350 rpm
